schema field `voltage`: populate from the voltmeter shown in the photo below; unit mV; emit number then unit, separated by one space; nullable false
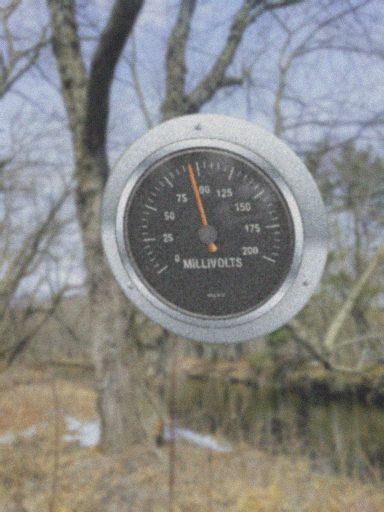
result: 95 mV
